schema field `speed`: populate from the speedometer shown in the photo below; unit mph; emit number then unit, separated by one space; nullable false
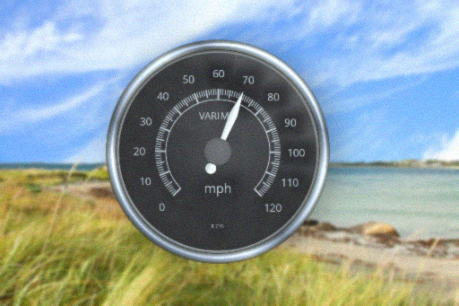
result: 70 mph
